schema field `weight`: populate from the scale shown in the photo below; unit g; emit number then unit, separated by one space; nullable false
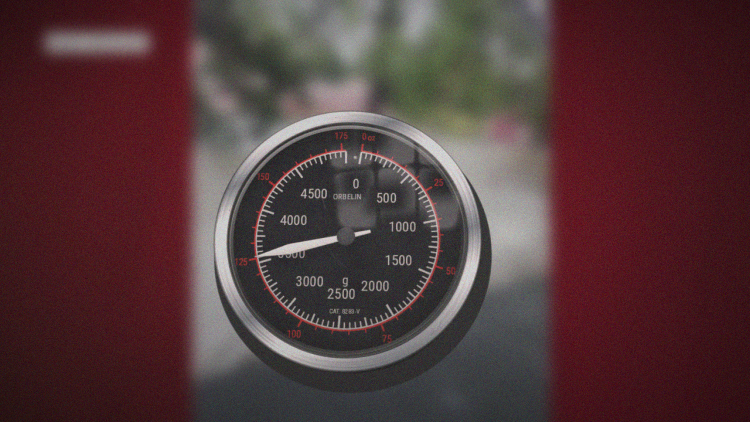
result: 3550 g
